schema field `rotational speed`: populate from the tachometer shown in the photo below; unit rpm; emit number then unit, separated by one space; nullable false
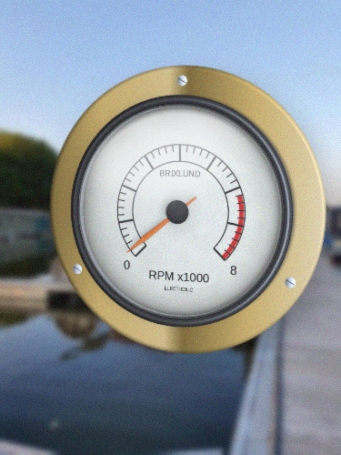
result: 200 rpm
